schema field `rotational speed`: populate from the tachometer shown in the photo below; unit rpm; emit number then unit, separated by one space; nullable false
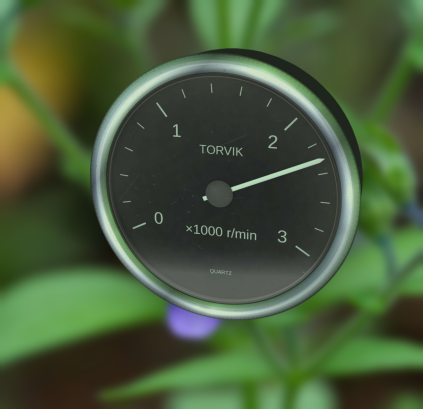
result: 2300 rpm
